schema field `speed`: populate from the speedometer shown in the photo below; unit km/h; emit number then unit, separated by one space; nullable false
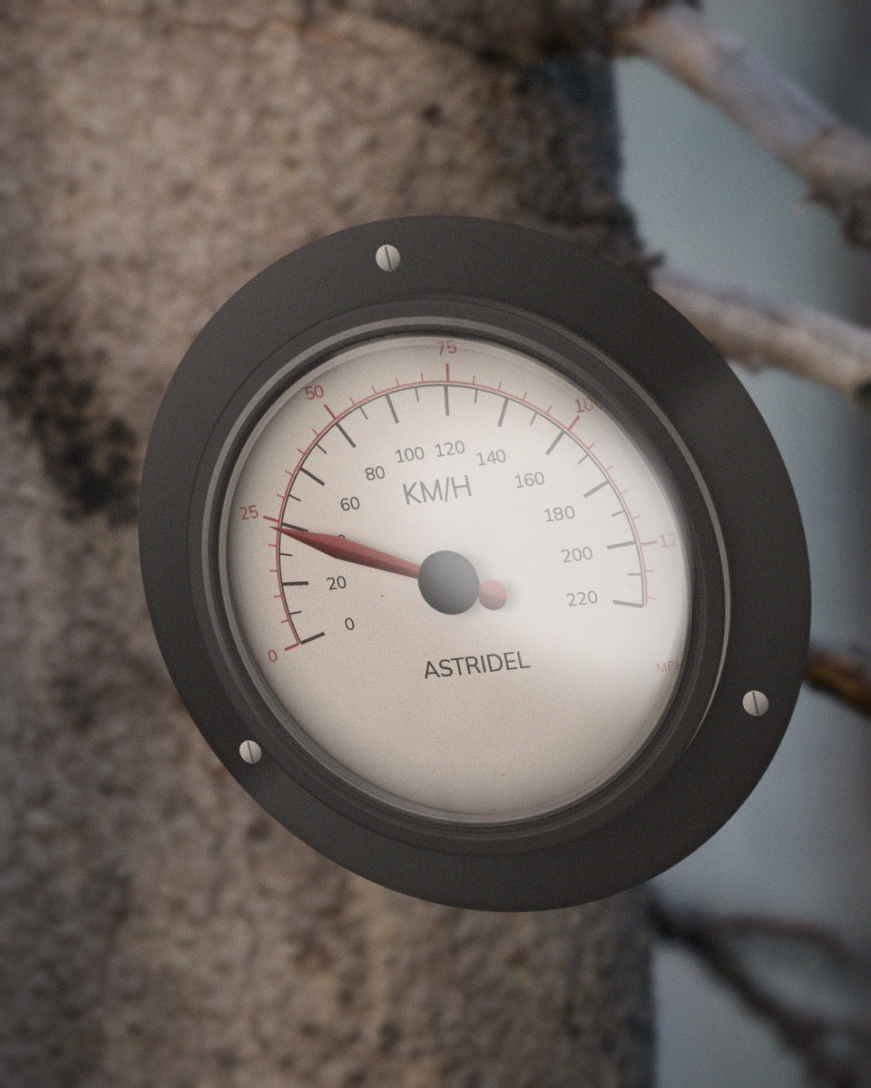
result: 40 km/h
